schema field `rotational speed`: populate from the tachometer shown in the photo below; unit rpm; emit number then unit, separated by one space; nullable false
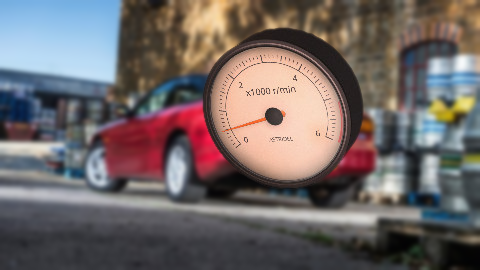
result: 500 rpm
